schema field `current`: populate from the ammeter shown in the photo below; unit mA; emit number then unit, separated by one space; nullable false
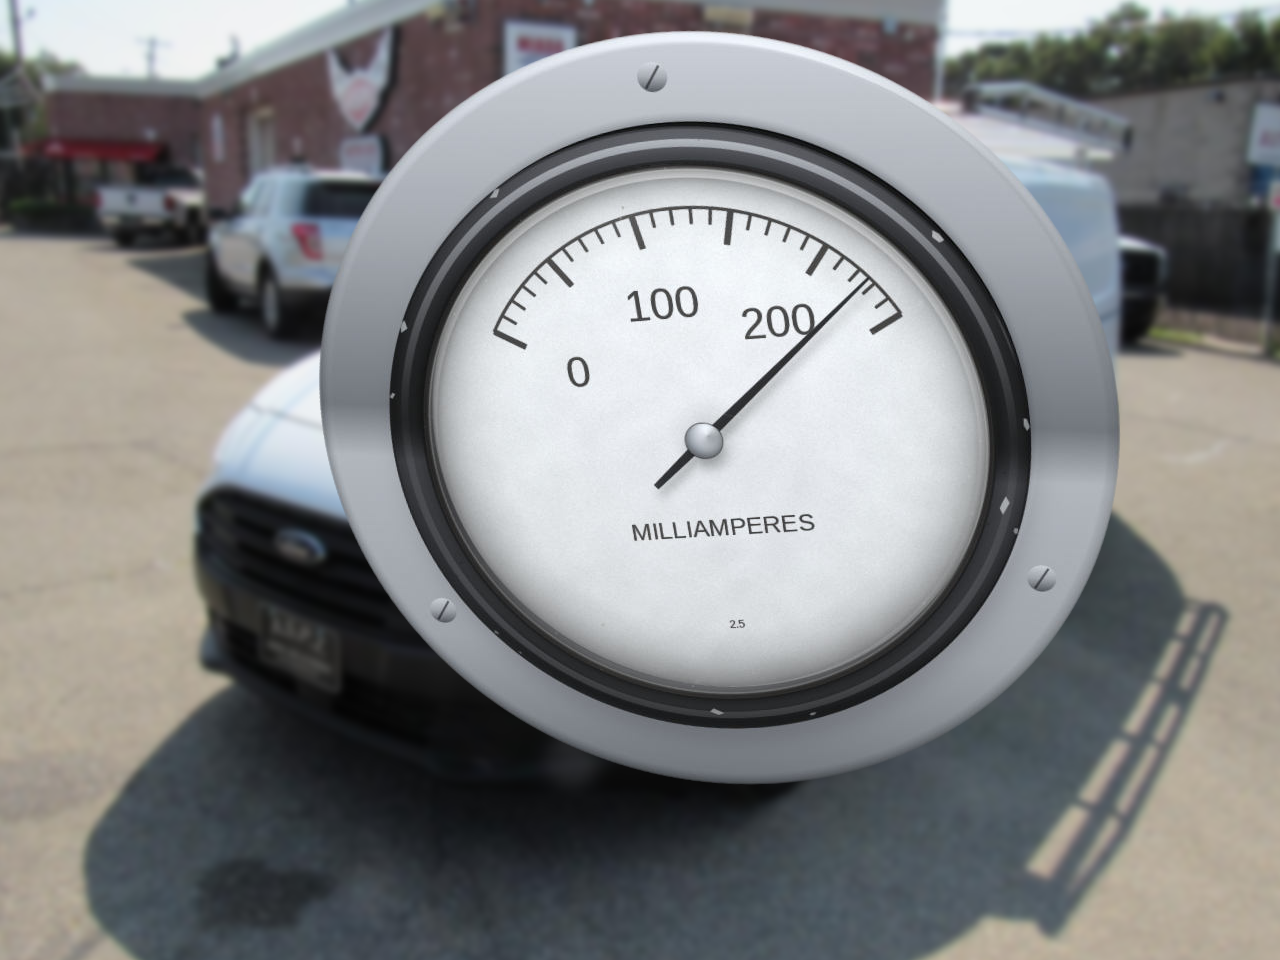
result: 225 mA
